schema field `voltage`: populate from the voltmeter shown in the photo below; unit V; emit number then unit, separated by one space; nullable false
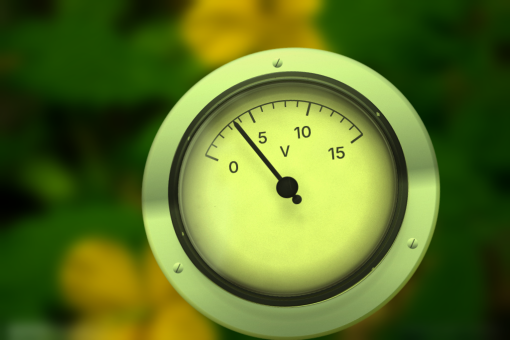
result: 3.5 V
